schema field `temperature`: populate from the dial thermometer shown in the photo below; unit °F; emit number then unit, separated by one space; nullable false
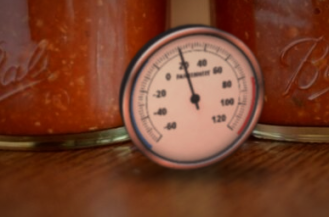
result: 20 °F
